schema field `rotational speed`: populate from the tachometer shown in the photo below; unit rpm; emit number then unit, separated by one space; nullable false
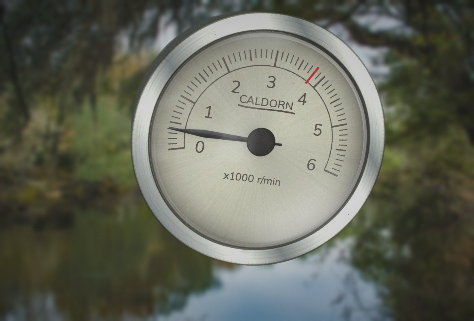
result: 400 rpm
